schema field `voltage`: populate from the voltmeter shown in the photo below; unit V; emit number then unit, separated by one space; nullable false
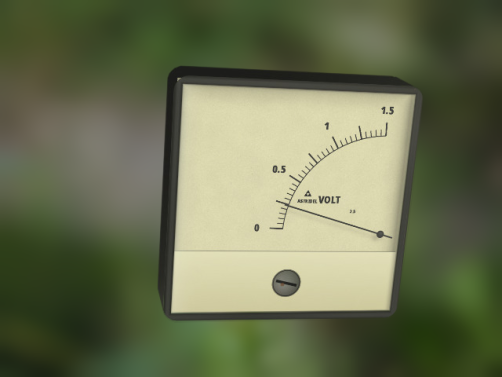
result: 0.25 V
